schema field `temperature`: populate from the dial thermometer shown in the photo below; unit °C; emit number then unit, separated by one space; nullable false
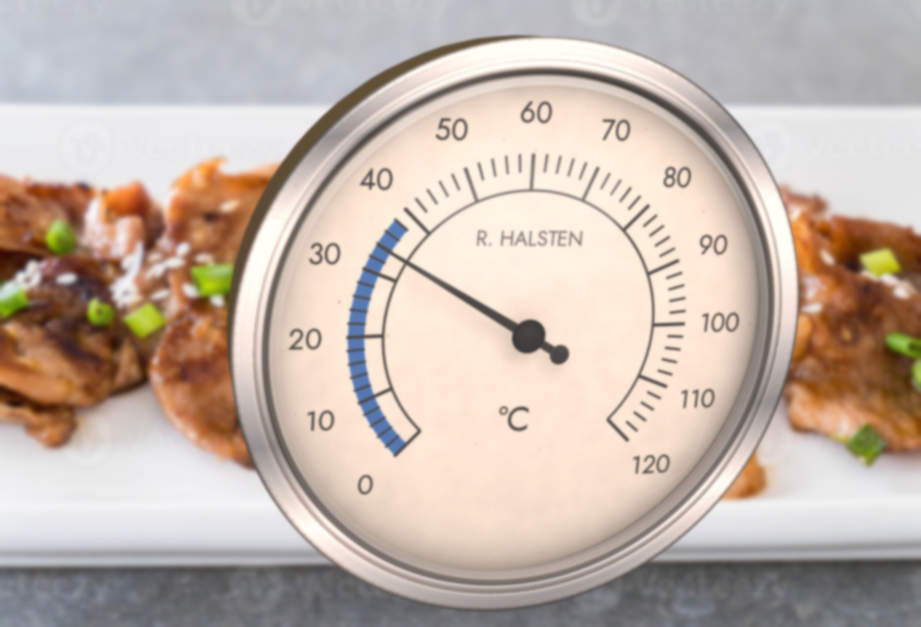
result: 34 °C
